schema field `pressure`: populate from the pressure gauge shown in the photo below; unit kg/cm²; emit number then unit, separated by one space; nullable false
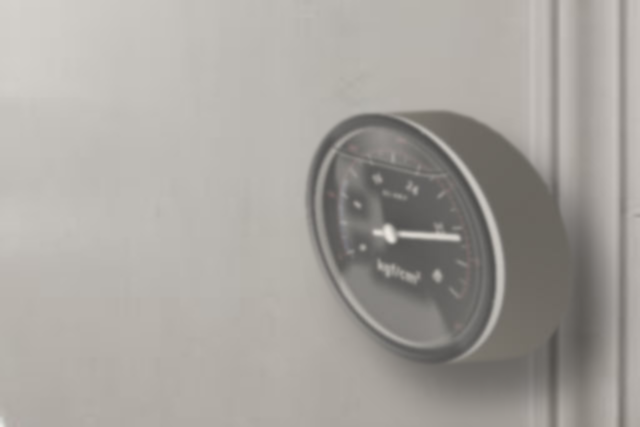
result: 33 kg/cm²
